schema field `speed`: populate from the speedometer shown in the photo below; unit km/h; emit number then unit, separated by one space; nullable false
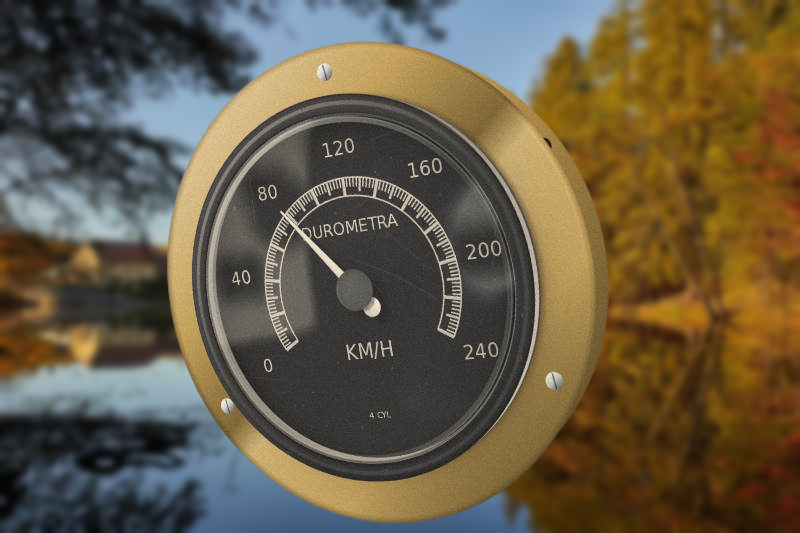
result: 80 km/h
